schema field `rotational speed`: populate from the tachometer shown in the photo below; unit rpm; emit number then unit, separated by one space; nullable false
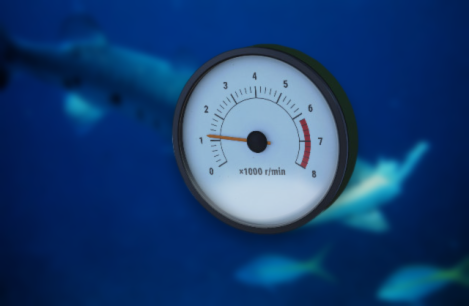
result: 1200 rpm
